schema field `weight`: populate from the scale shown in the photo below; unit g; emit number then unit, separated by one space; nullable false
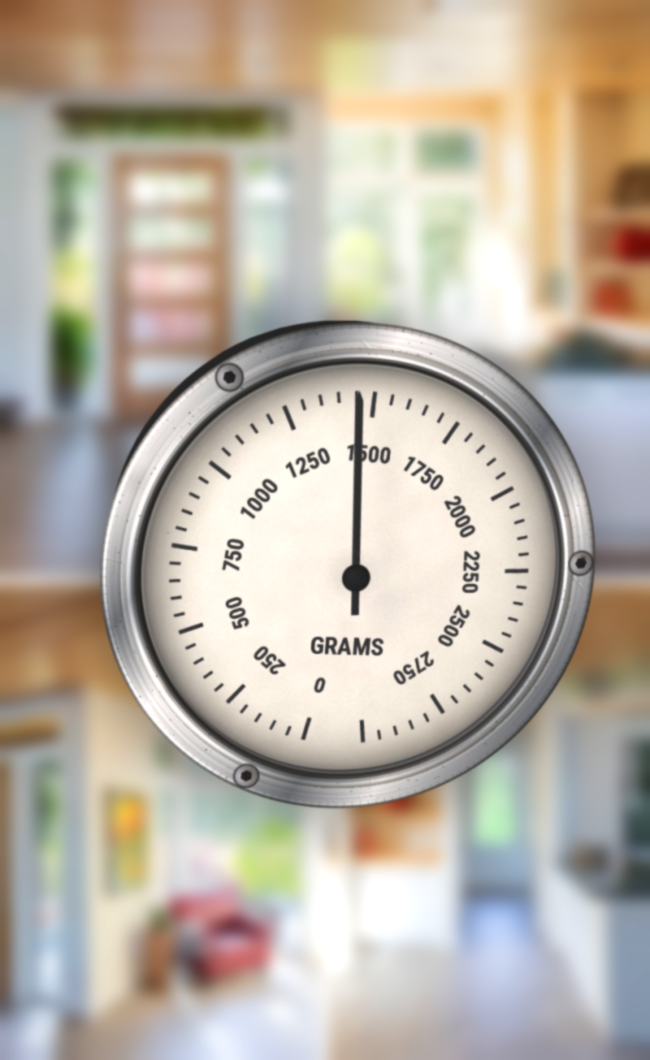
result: 1450 g
